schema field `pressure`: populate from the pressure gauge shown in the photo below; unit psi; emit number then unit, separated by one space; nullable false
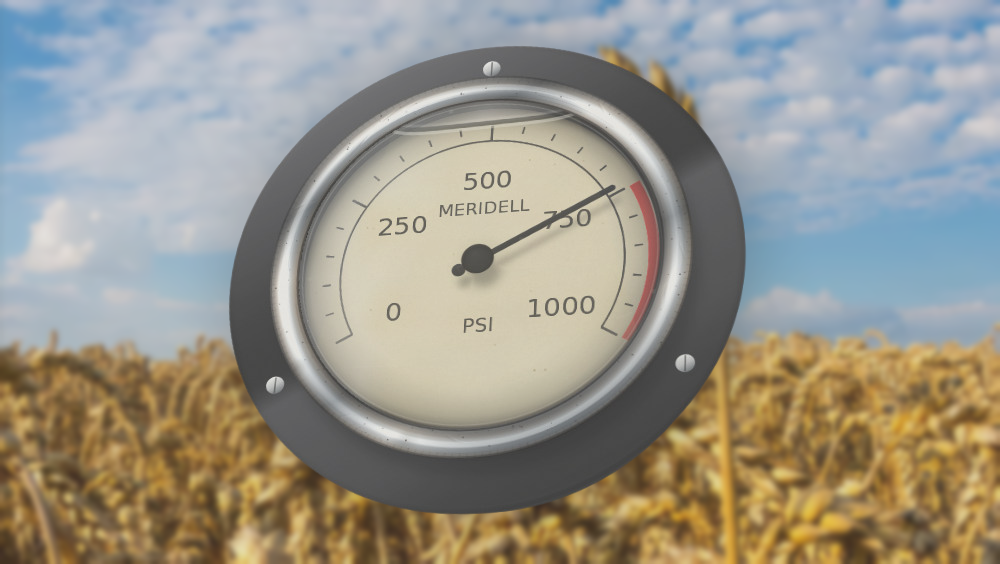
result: 750 psi
